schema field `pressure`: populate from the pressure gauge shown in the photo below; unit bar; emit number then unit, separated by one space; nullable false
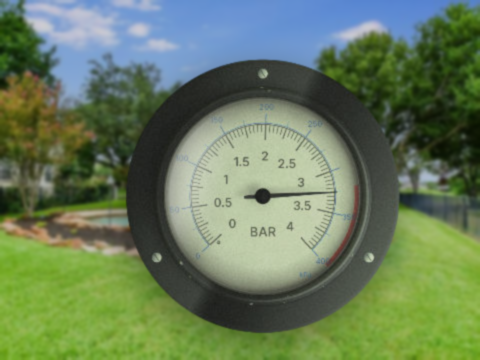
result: 3.25 bar
